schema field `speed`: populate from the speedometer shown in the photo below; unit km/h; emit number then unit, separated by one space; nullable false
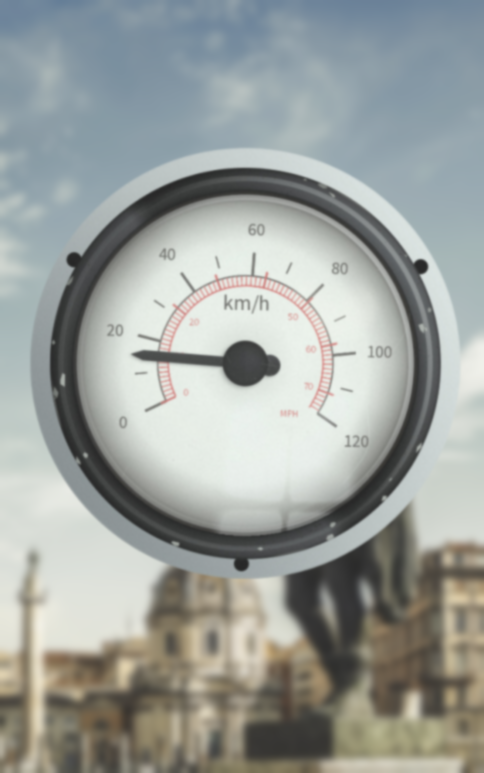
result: 15 km/h
